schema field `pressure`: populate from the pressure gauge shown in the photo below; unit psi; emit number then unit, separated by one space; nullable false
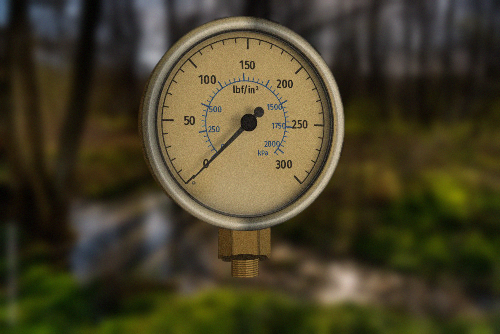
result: 0 psi
